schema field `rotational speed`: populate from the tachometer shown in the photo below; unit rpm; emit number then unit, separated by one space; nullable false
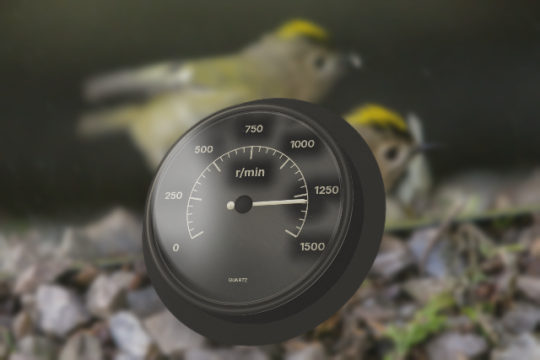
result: 1300 rpm
